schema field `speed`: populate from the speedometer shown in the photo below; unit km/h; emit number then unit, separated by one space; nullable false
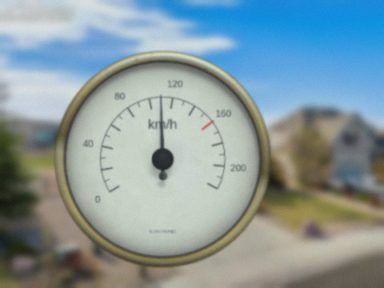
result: 110 km/h
